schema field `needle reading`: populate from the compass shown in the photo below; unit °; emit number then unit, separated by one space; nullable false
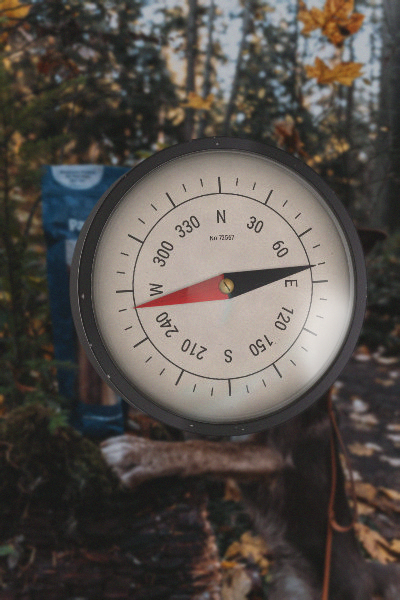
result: 260 °
